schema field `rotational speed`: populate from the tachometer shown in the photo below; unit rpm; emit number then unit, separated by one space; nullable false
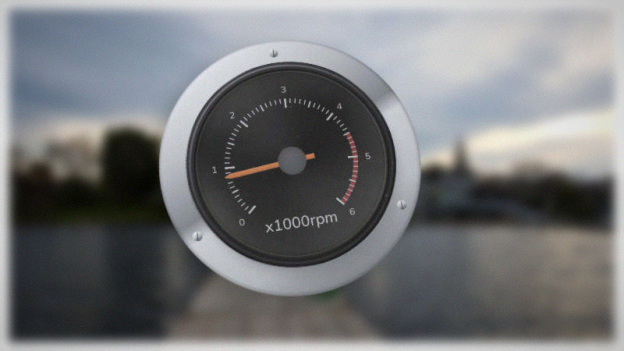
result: 800 rpm
